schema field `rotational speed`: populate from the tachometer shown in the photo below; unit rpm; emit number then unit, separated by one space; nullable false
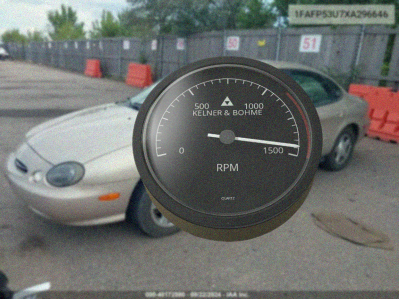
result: 1450 rpm
